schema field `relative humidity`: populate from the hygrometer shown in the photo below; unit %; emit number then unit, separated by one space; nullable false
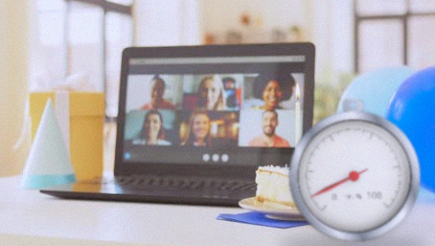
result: 8 %
